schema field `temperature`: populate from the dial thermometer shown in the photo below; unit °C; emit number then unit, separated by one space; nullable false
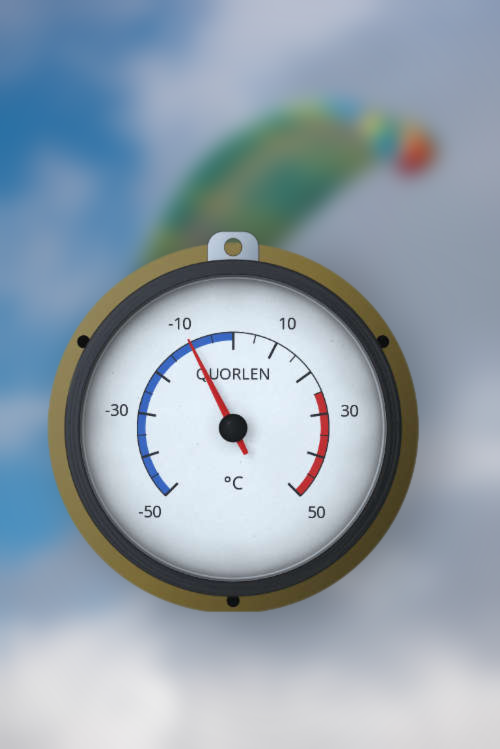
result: -10 °C
